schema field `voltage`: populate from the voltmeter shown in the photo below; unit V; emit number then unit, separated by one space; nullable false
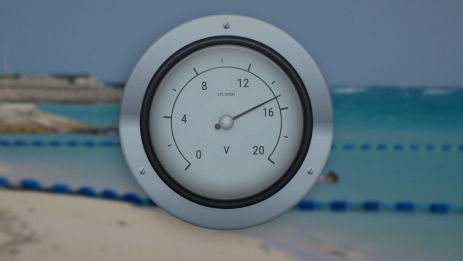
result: 15 V
